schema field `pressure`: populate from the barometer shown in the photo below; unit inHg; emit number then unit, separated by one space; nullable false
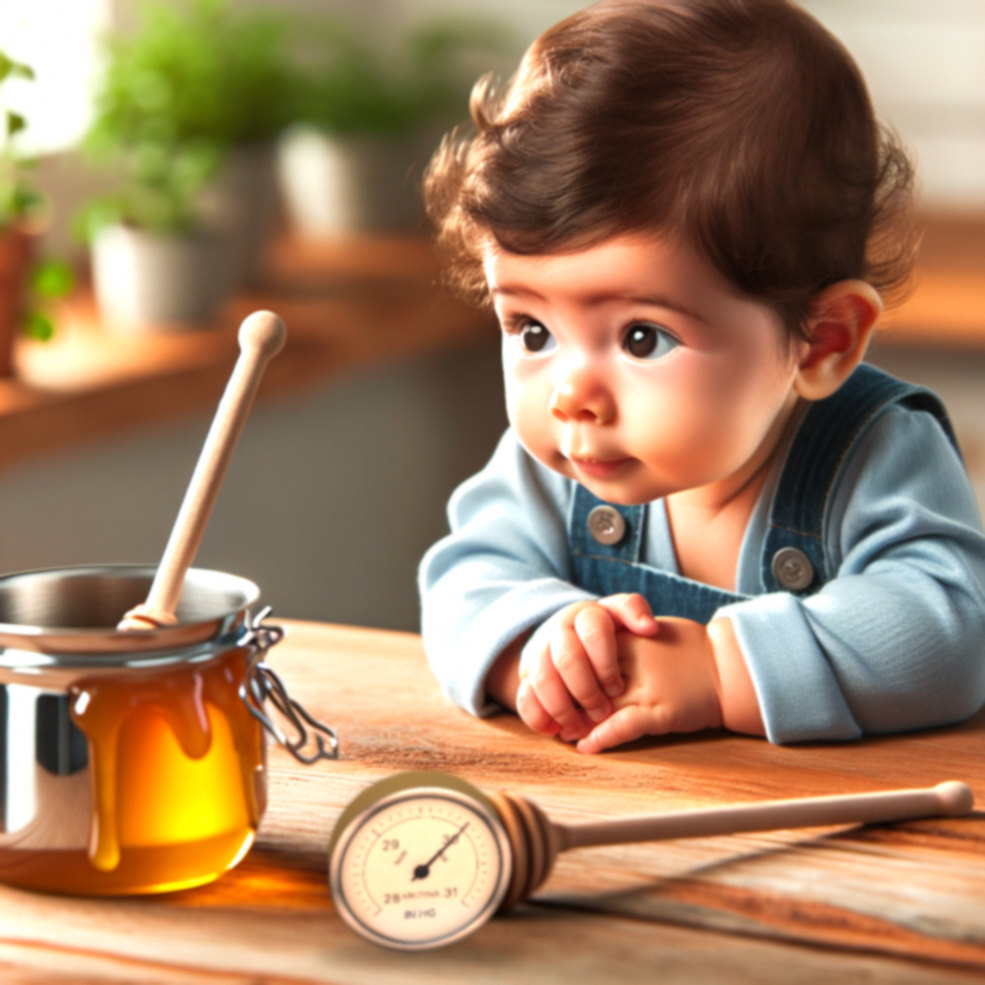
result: 30 inHg
